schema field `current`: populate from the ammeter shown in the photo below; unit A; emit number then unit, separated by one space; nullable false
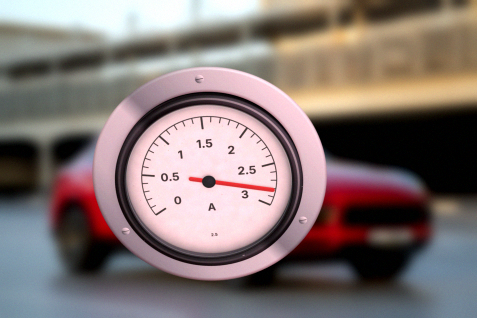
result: 2.8 A
